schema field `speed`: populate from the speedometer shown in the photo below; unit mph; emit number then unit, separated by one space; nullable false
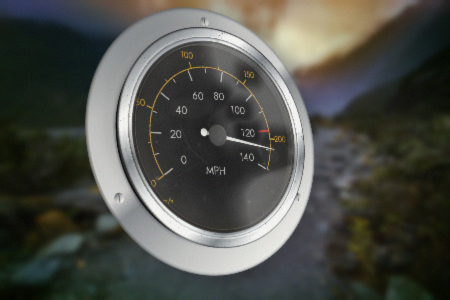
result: 130 mph
